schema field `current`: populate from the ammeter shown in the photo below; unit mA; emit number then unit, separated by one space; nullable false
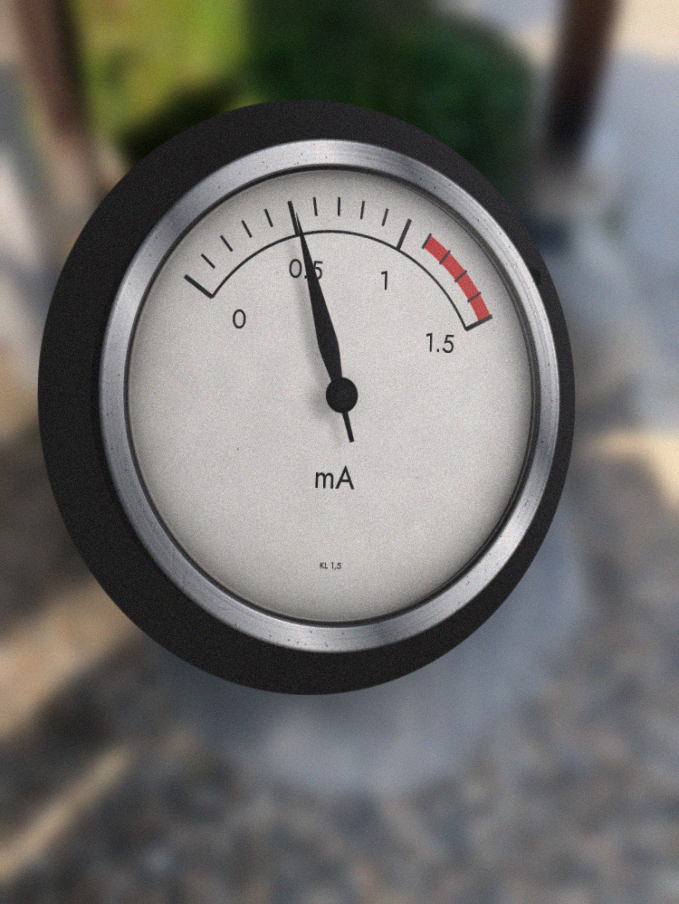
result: 0.5 mA
